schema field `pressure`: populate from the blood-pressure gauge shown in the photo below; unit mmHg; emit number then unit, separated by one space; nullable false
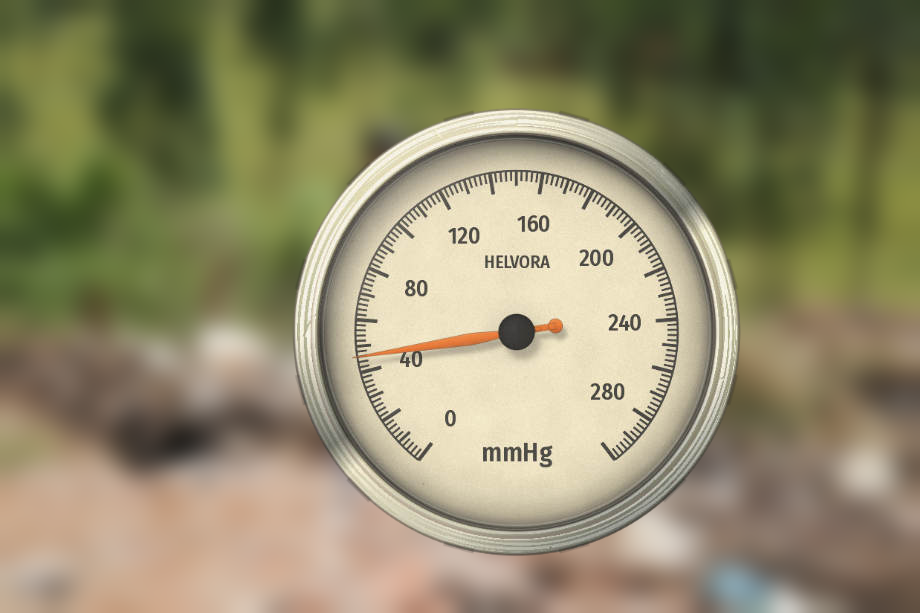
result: 46 mmHg
